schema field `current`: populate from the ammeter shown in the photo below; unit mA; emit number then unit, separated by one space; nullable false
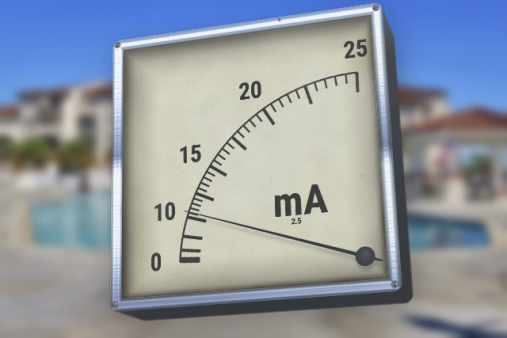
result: 10.5 mA
